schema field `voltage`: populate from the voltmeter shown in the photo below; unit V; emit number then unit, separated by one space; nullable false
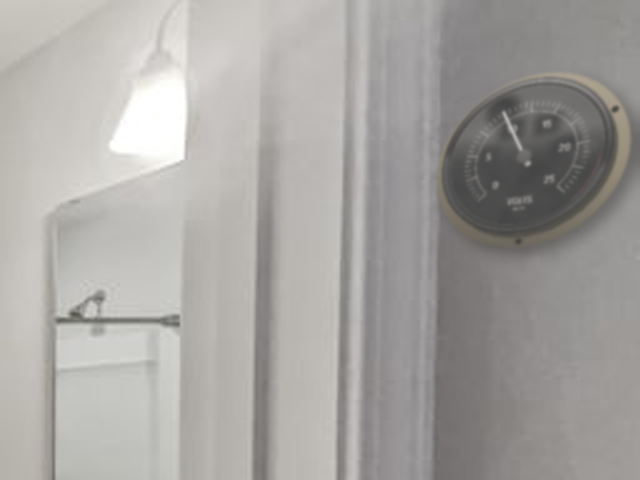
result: 10 V
